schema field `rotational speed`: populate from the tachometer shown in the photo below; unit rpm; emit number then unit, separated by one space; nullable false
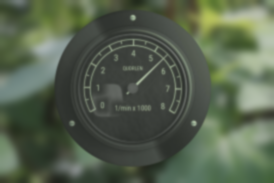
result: 5500 rpm
